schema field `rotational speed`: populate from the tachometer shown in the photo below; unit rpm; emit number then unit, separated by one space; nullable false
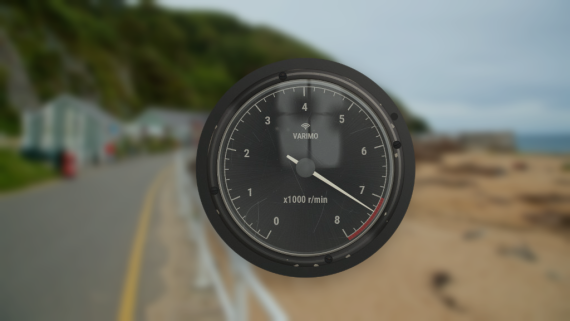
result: 7300 rpm
